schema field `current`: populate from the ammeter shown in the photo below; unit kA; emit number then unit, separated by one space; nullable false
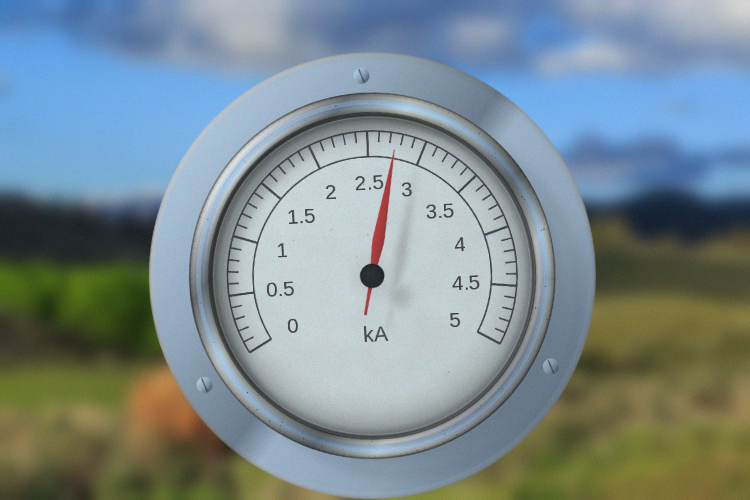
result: 2.75 kA
